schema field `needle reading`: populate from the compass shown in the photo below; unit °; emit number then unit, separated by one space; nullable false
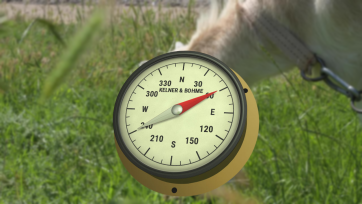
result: 60 °
